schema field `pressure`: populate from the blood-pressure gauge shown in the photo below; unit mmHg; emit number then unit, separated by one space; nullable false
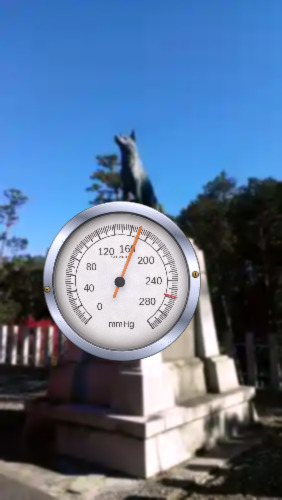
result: 170 mmHg
